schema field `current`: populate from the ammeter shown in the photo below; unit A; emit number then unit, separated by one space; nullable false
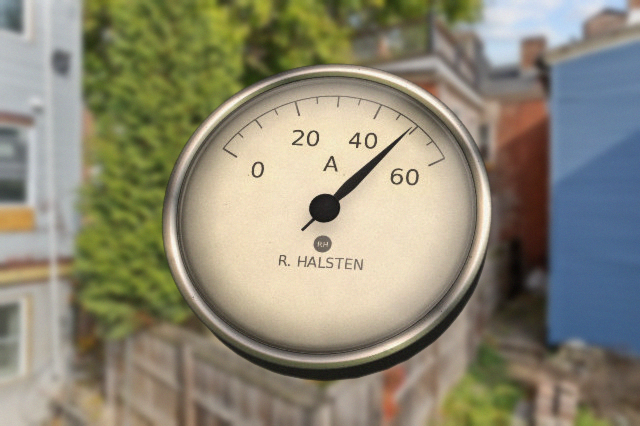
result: 50 A
